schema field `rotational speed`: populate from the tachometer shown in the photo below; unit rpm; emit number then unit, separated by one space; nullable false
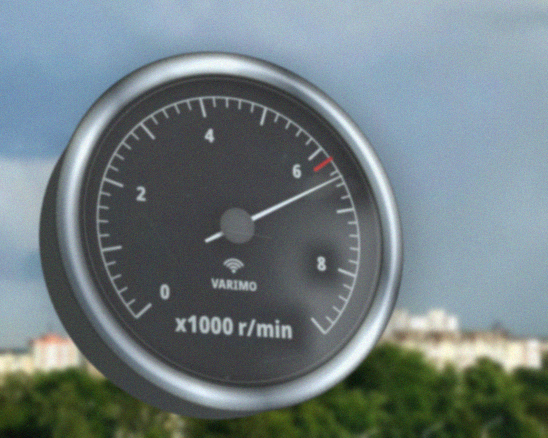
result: 6500 rpm
